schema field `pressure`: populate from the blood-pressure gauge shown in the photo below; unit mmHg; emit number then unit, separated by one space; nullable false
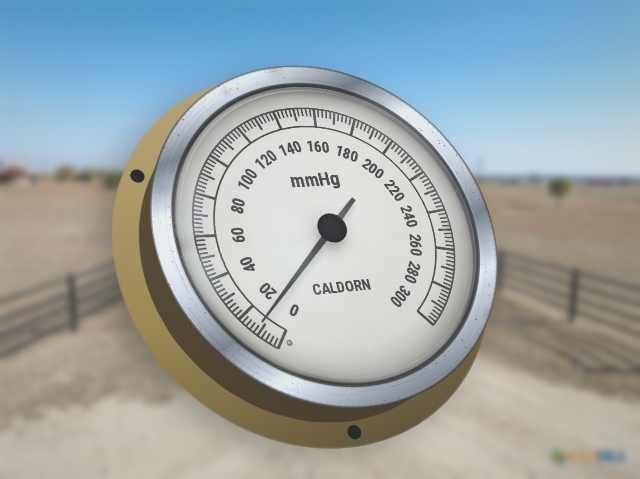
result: 12 mmHg
